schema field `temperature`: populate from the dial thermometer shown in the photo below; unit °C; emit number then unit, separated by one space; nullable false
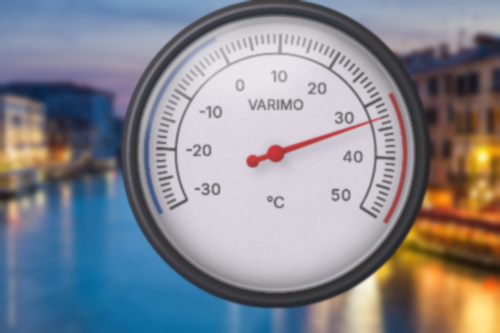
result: 33 °C
